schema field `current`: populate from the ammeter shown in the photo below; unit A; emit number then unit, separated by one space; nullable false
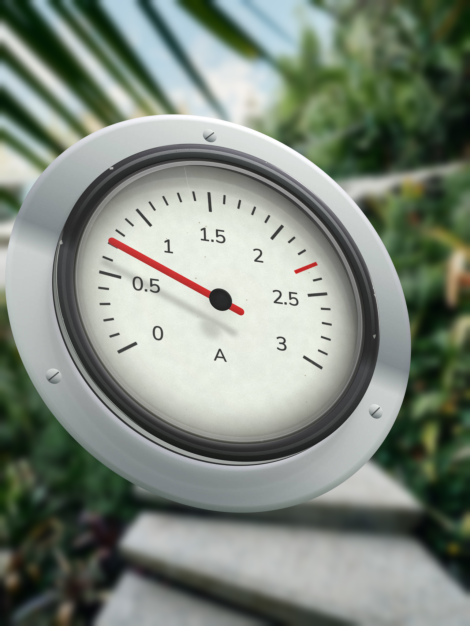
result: 0.7 A
